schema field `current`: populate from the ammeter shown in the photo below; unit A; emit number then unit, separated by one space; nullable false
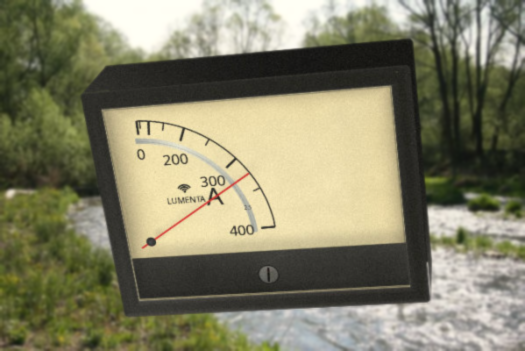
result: 325 A
